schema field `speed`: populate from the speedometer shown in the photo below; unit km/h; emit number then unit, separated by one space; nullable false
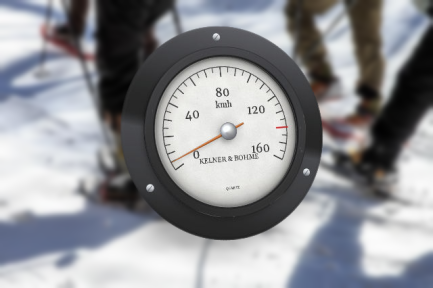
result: 5 km/h
